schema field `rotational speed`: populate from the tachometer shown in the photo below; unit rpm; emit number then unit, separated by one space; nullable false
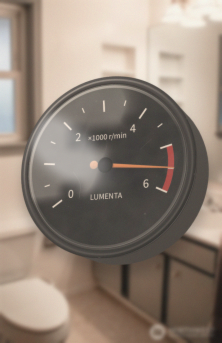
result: 5500 rpm
